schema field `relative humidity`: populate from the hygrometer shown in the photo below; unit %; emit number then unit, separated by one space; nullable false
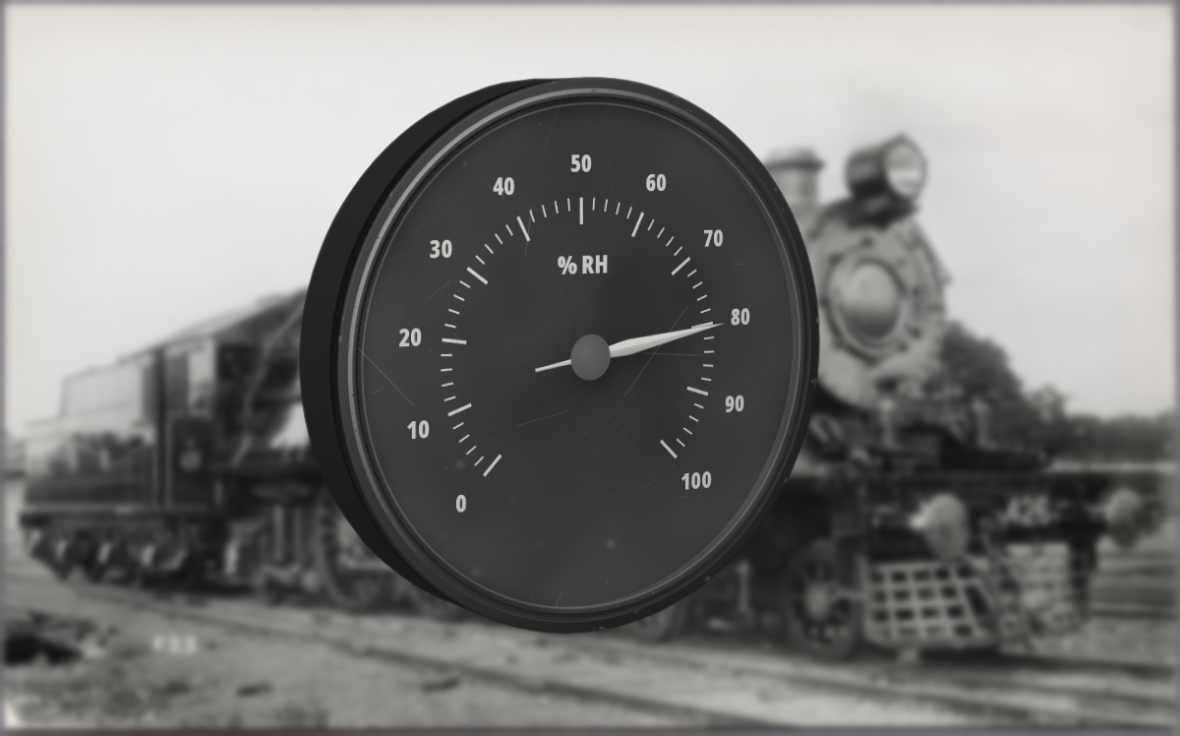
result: 80 %
